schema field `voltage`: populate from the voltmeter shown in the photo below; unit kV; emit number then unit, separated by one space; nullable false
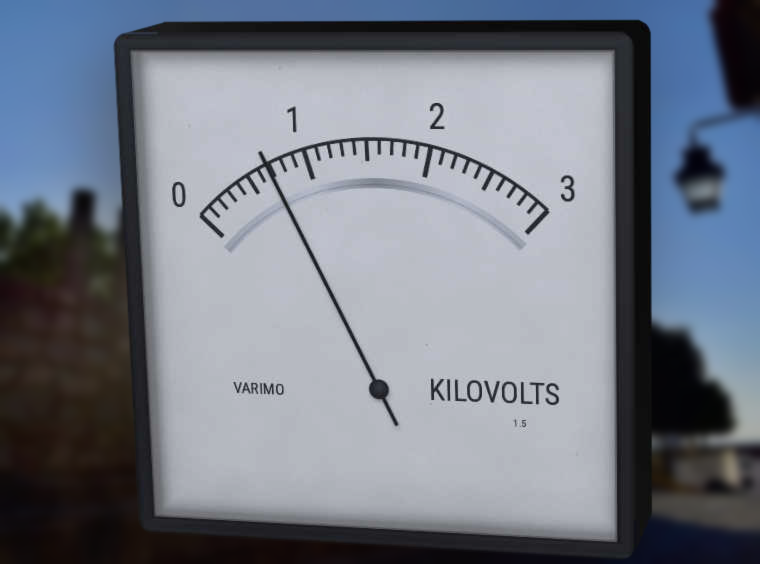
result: 0.7 kV
